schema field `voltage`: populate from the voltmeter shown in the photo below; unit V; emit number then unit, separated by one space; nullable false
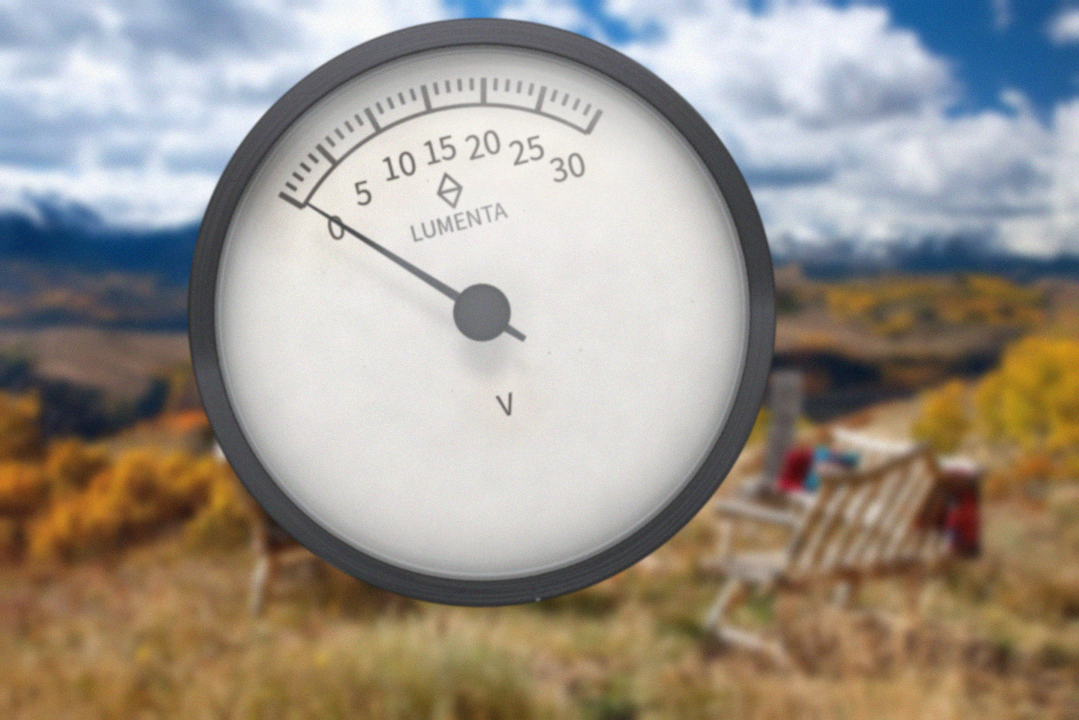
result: 0.5 V
